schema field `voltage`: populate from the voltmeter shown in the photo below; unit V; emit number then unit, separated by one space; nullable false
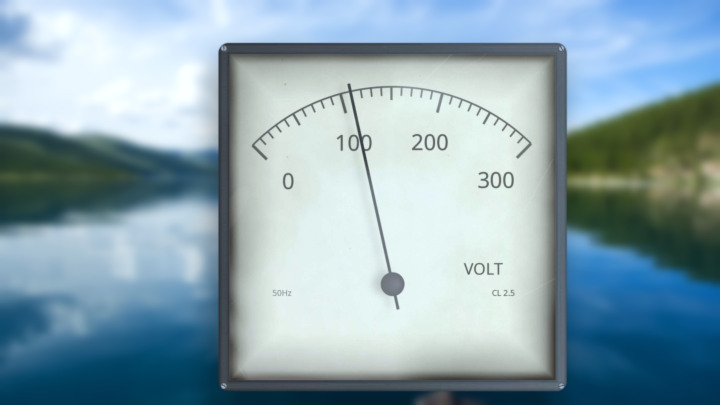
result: 110 V
